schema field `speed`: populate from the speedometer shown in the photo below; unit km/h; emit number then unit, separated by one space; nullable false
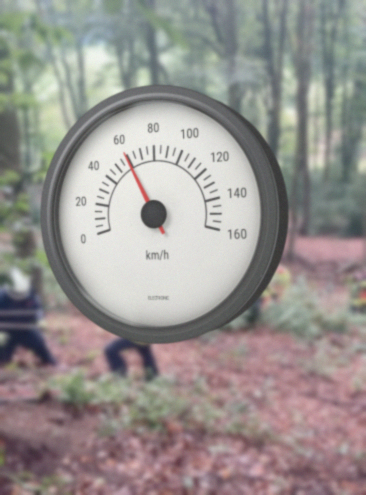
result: 60 km/h
